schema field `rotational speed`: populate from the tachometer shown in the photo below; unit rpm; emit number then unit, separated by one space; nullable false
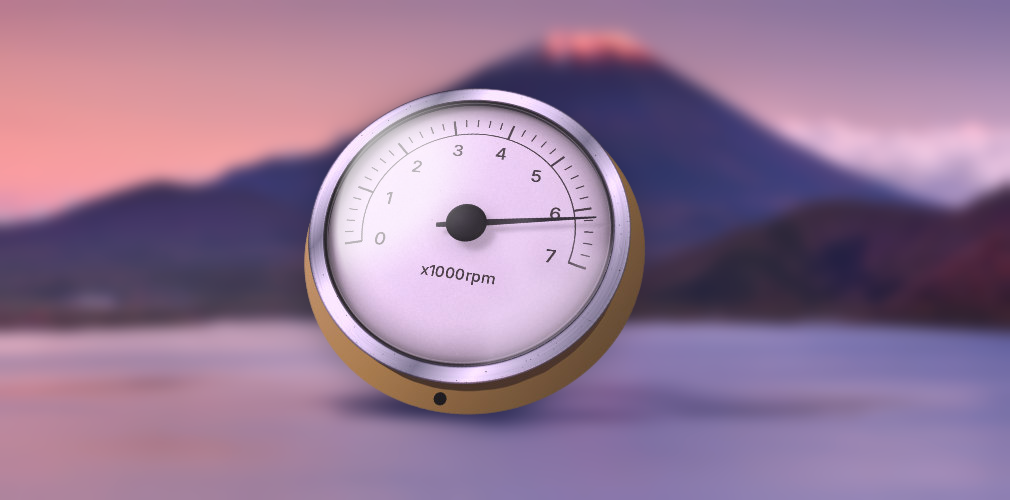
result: 6200 rpm
